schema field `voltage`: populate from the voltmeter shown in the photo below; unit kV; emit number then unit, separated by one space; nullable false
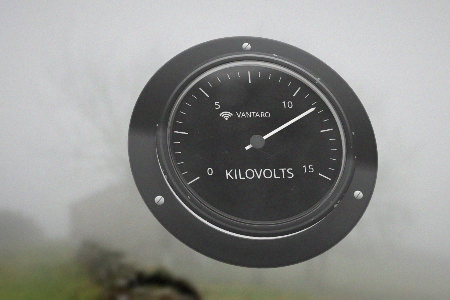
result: 11.25 kV
